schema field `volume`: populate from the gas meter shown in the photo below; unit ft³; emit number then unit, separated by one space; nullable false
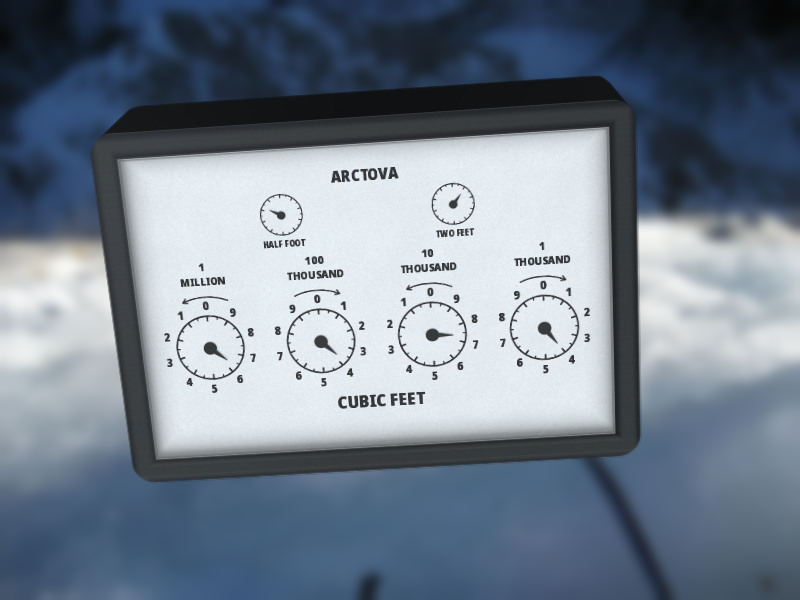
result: 637400 ft³
